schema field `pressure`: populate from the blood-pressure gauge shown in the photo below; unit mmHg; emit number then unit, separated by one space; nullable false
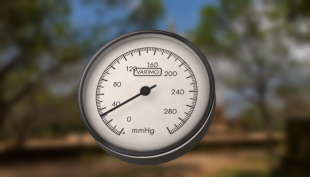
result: 30 mmHg
